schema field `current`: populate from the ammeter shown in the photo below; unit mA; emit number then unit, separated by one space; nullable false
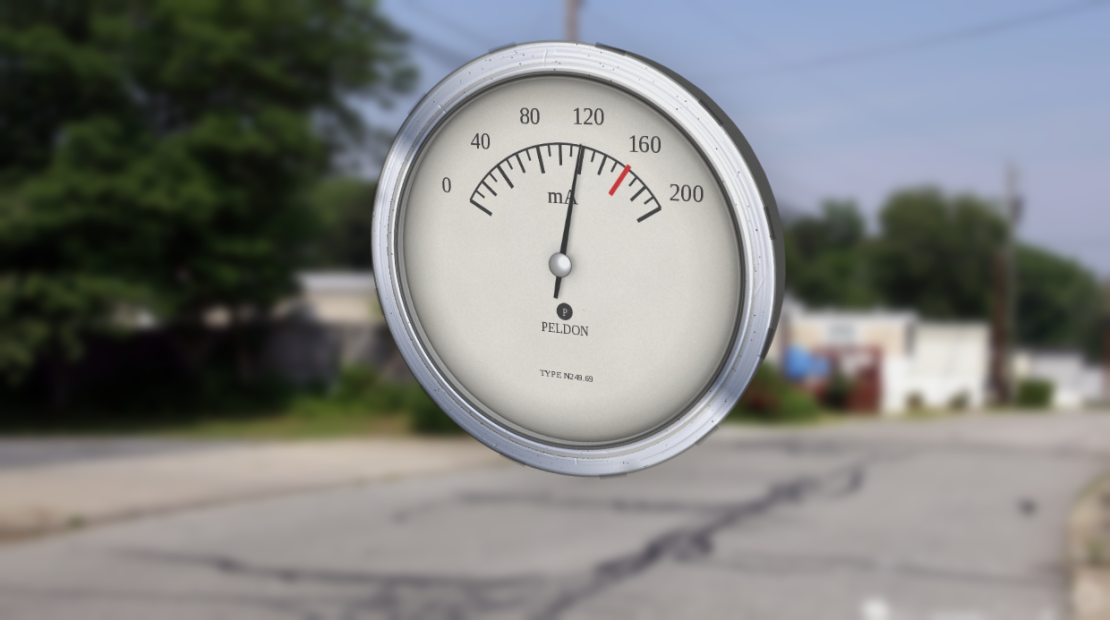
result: 120 mA
